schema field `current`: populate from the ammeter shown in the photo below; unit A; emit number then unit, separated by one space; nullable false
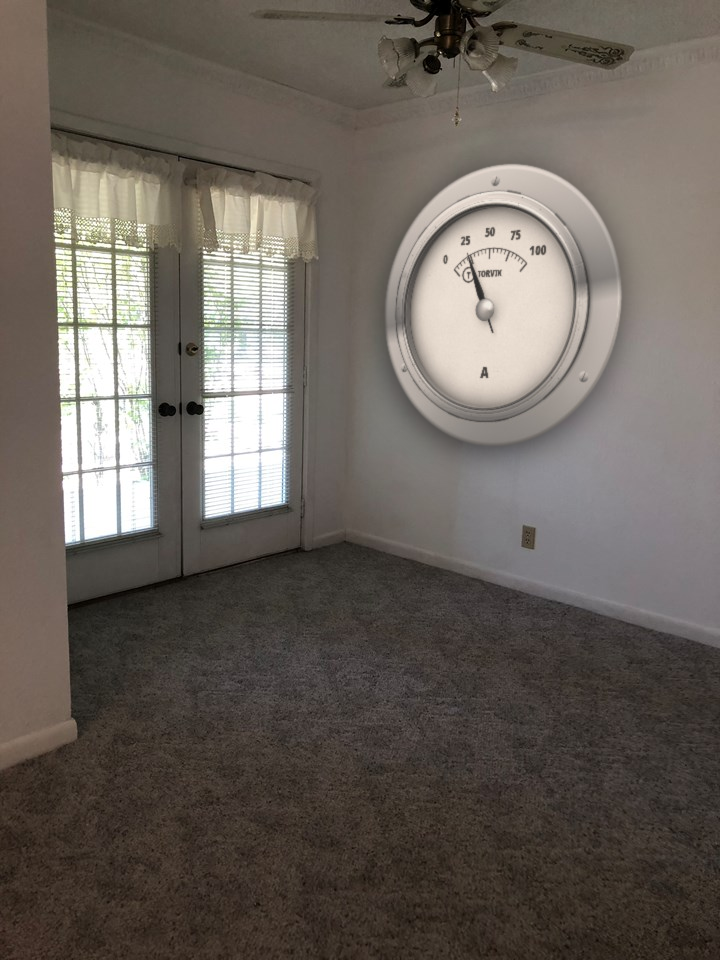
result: 25 A
